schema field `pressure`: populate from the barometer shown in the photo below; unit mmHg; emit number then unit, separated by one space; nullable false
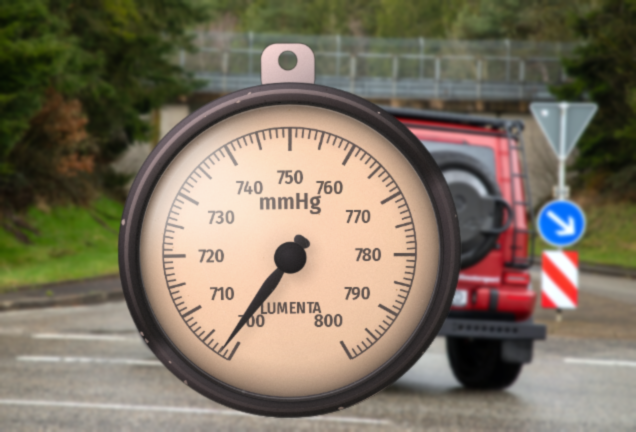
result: 702 mmHg
